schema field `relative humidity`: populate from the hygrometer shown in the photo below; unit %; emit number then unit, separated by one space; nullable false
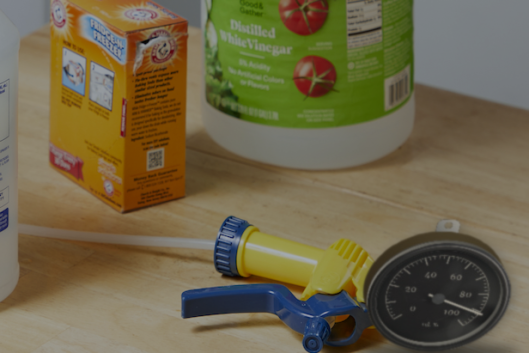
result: 90 %
